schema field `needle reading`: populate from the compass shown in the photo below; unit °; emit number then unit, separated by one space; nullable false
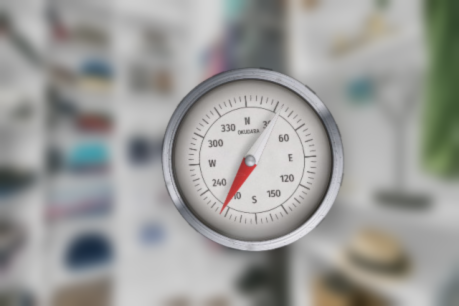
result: 215 °
